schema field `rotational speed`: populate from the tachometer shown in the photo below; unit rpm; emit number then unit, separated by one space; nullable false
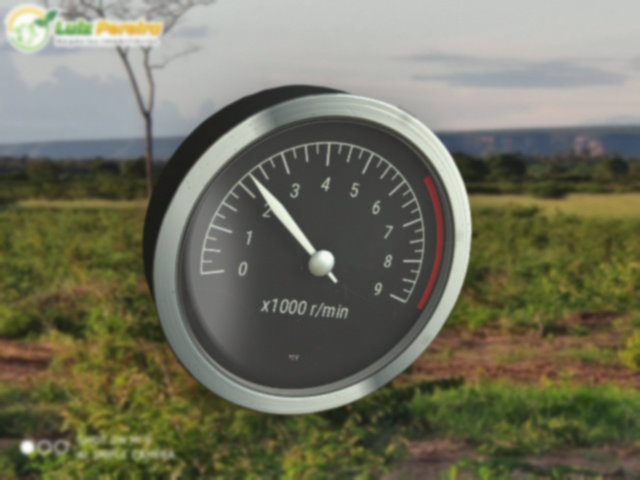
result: 2250 rpm
